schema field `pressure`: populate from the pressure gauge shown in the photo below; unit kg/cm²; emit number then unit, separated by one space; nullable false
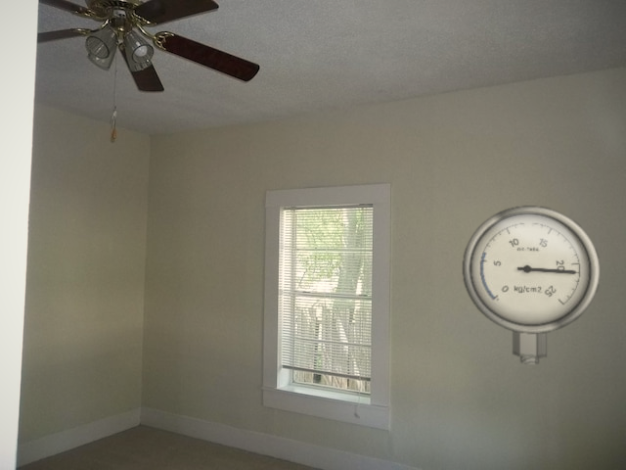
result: 21 kg/cm²
